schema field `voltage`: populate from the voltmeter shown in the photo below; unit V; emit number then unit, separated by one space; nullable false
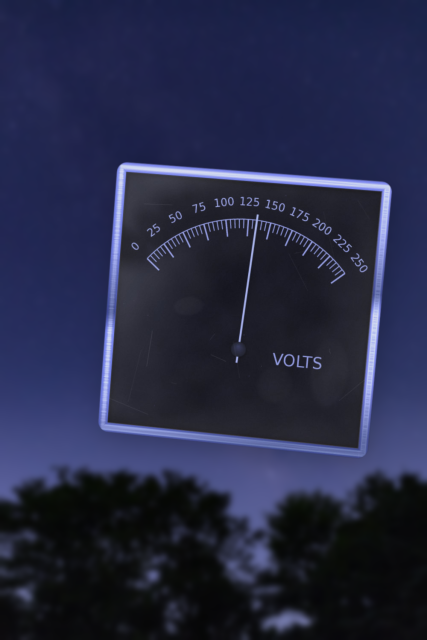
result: 135 V
